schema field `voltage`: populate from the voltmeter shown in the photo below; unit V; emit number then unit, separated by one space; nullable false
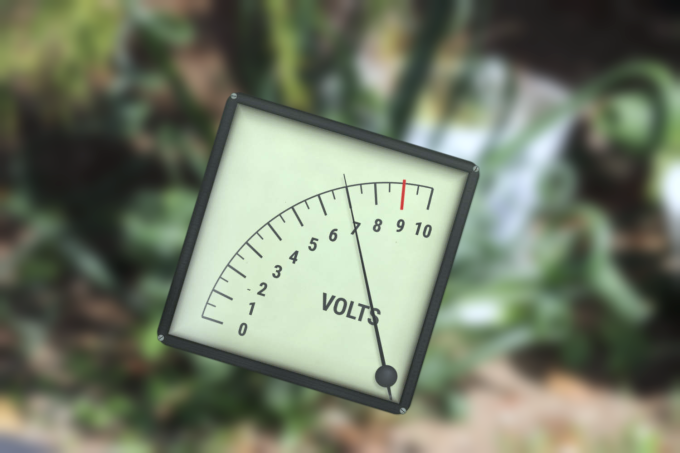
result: 7 V
